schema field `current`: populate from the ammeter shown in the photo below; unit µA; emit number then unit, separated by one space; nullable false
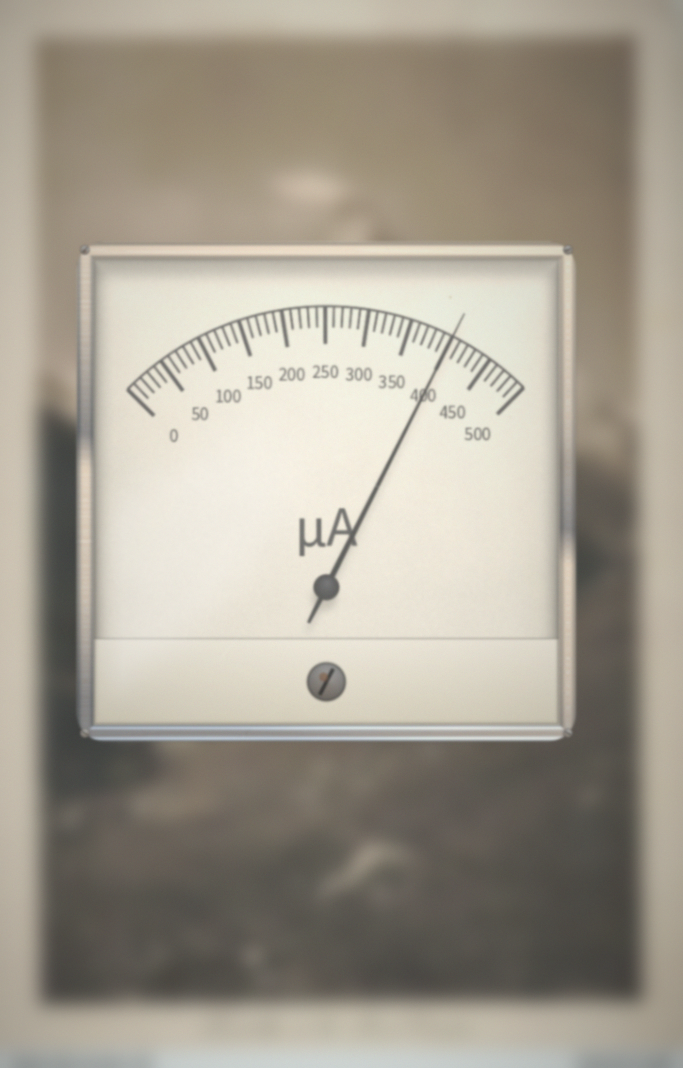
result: 400 µA
